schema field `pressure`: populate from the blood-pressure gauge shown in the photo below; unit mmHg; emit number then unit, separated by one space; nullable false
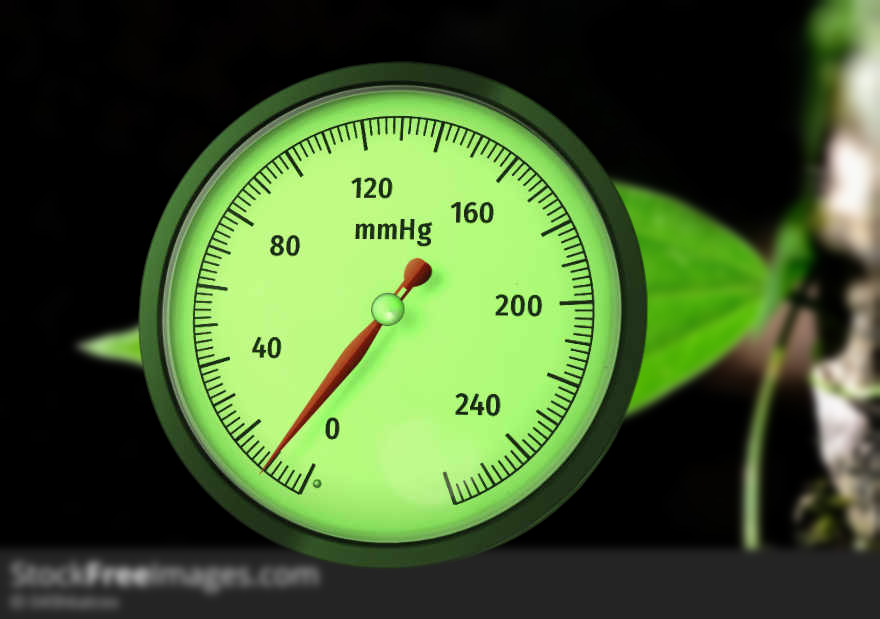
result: 10 mmHg
